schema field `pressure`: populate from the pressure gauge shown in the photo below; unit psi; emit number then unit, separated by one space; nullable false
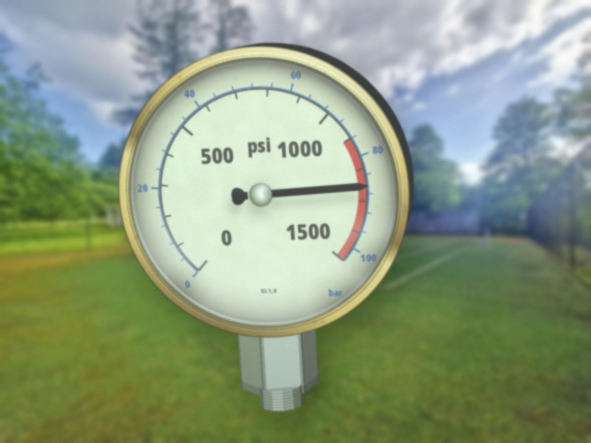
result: 1250 psi
